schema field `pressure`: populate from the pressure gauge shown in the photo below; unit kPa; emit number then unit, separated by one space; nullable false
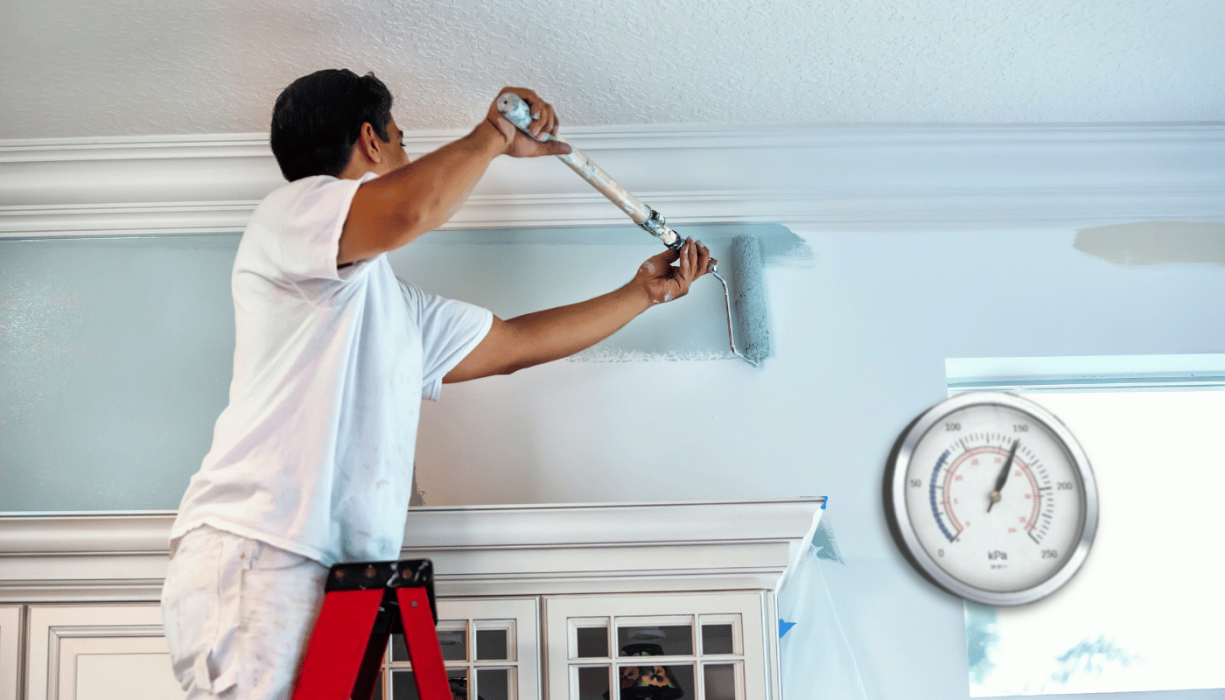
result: 150 kPa
